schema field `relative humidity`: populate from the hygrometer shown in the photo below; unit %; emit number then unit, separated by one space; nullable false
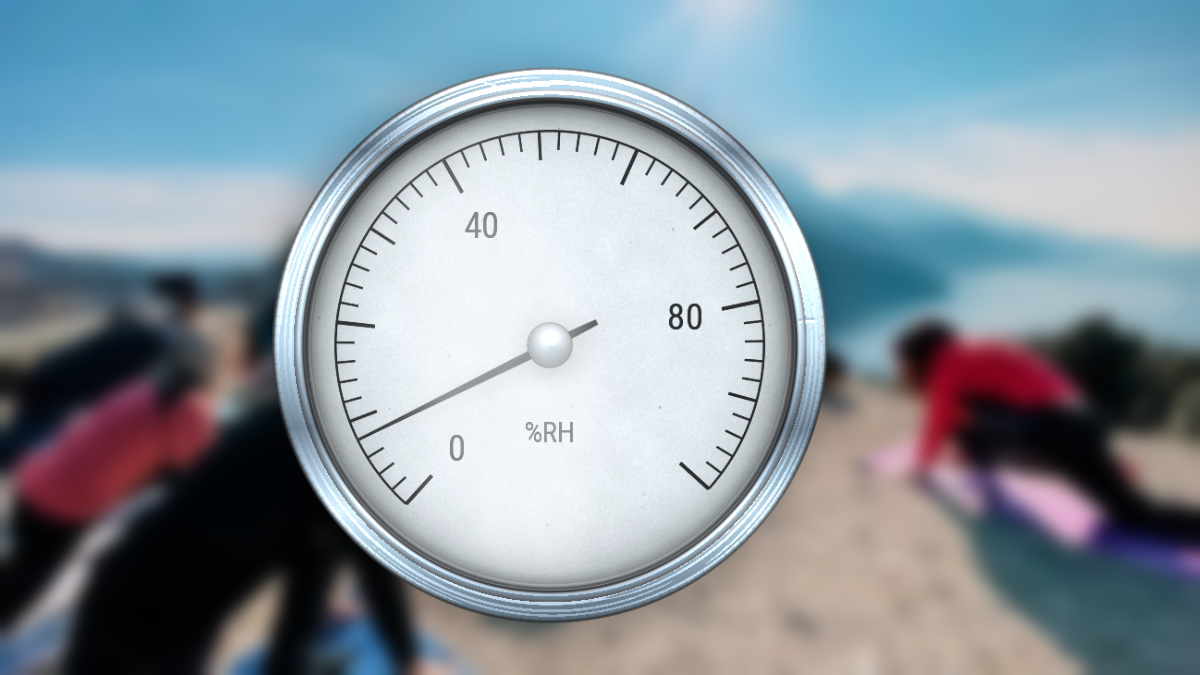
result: 8 %
